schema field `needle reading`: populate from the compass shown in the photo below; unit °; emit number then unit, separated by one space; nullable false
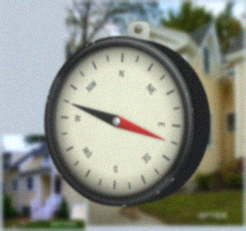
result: 105 °
